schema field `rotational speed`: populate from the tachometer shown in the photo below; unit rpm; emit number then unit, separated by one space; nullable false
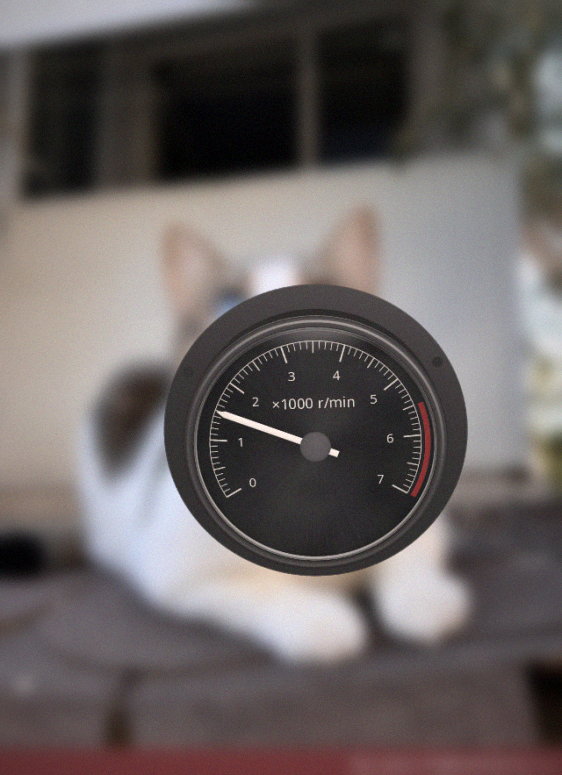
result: 1500 rpm
